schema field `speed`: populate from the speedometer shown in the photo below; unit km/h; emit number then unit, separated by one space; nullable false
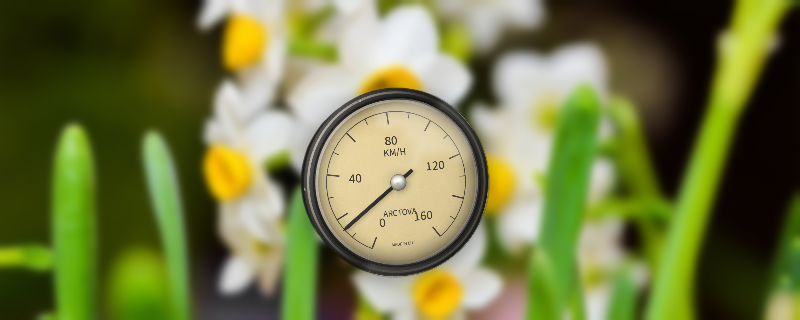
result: 15 km/h
